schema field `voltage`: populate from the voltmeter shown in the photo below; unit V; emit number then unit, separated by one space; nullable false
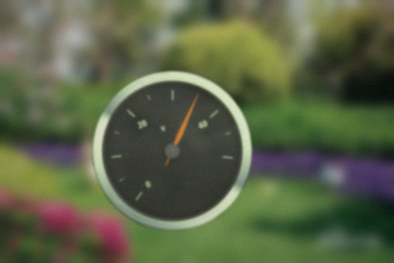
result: 35 V
